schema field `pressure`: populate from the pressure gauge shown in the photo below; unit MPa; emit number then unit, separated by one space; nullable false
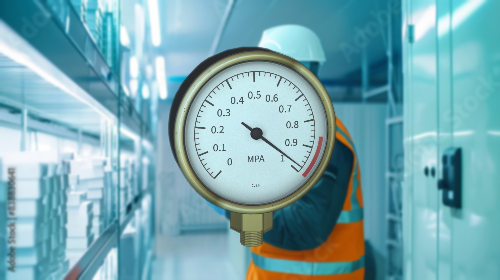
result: 0.98 MPa
